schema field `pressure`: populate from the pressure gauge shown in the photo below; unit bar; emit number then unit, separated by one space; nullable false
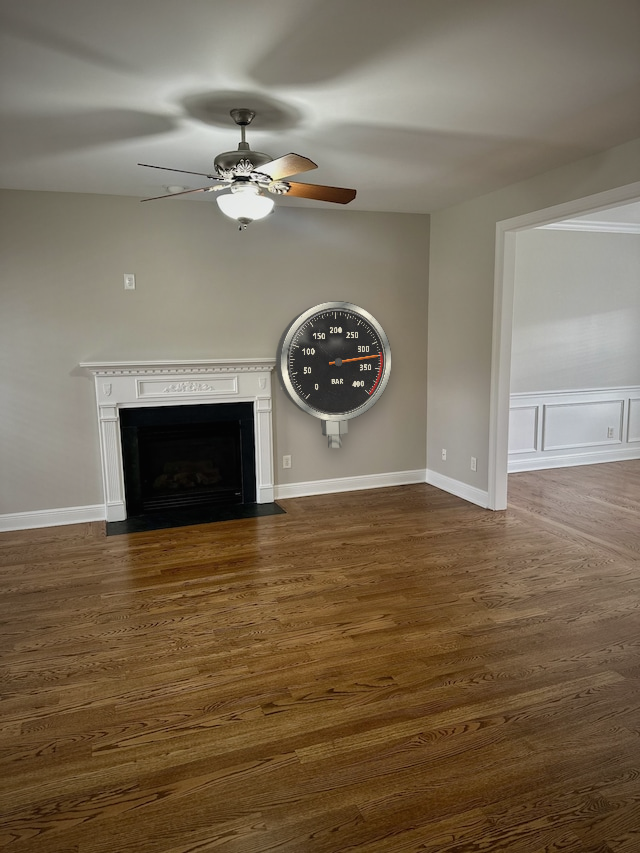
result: 325 bar
